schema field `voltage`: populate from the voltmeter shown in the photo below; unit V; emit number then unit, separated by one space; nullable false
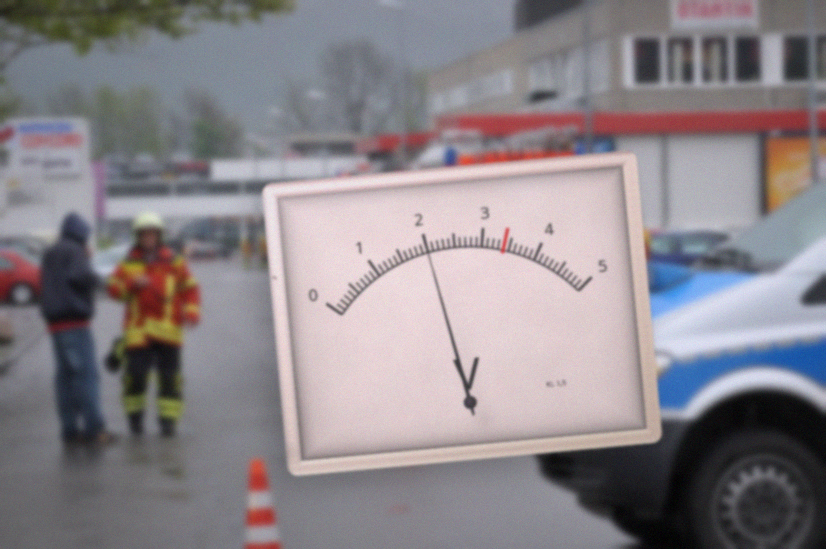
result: 2 V
